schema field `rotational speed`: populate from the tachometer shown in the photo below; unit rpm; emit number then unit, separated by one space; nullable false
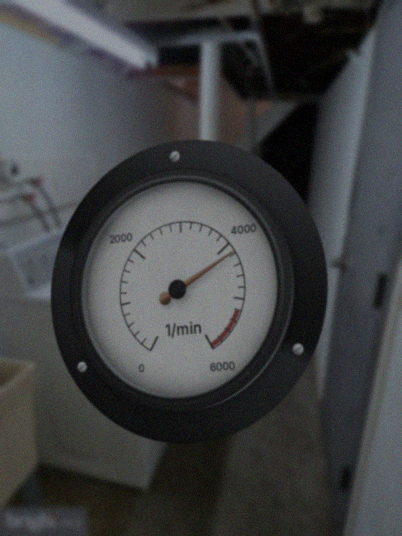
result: 4200 rpm
